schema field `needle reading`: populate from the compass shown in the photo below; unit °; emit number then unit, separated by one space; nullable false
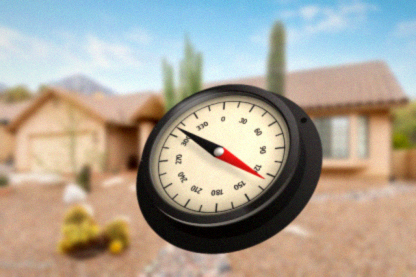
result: 127.5 °
